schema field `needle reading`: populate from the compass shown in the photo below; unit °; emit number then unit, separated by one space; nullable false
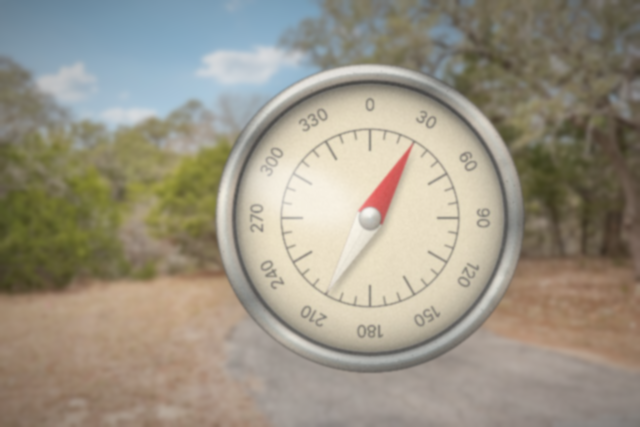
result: 30 °
